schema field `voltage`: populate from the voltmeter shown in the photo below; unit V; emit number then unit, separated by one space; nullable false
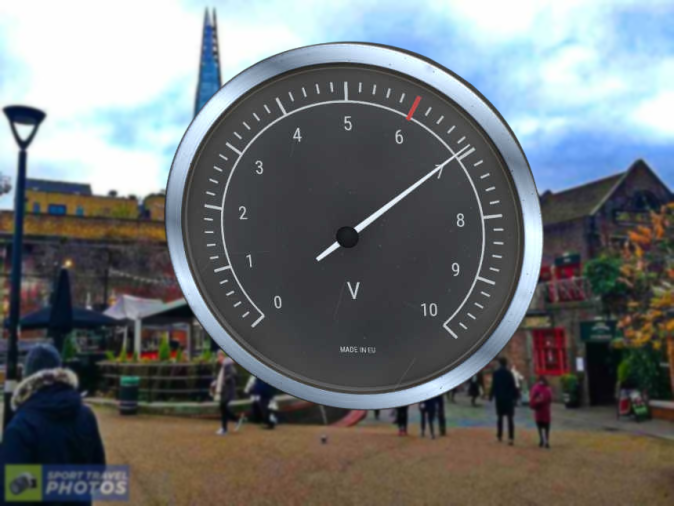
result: 6.9 V
